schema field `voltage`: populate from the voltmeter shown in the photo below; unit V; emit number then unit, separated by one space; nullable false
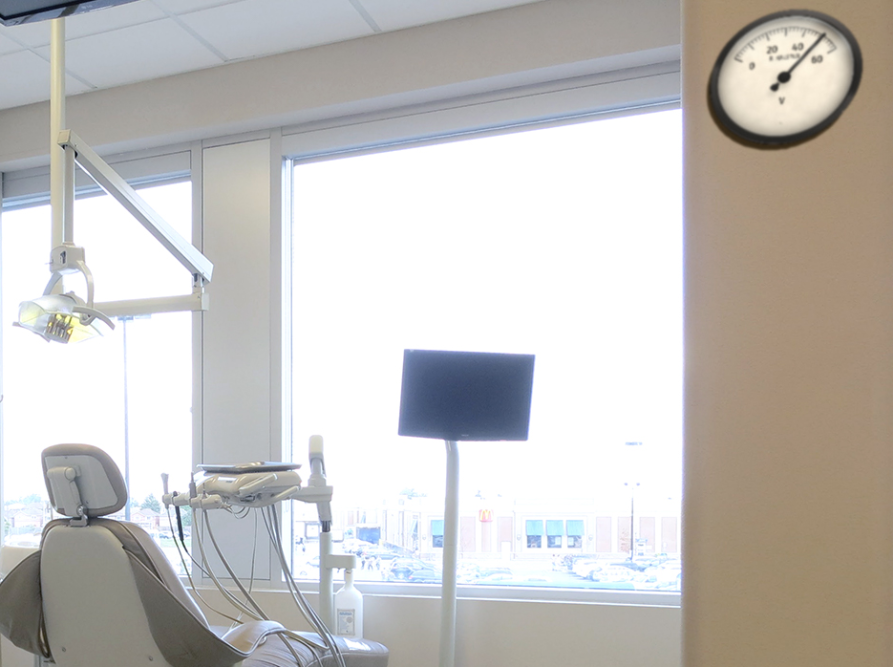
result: 50 V
